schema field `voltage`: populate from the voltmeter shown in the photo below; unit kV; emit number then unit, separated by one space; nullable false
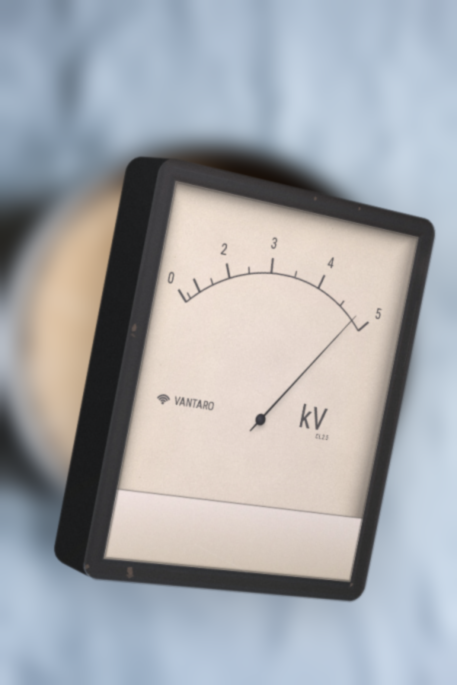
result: 4.75 kV
